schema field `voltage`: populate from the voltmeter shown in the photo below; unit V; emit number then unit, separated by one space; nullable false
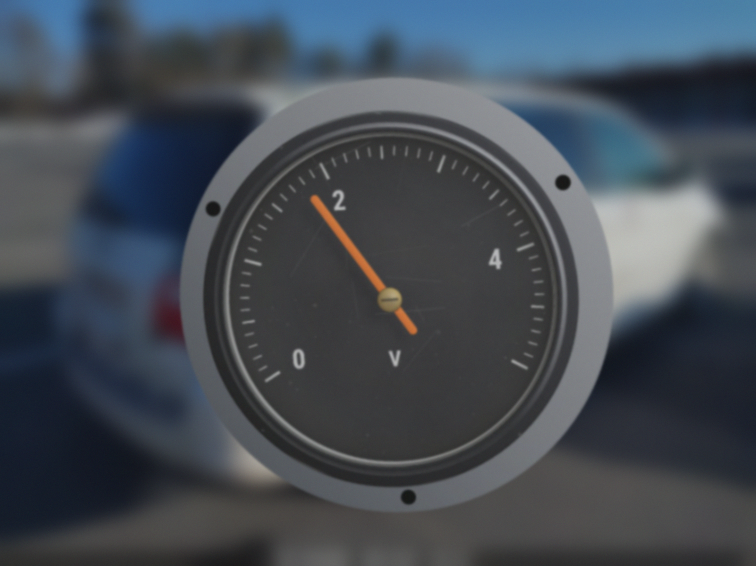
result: 1.8 V
